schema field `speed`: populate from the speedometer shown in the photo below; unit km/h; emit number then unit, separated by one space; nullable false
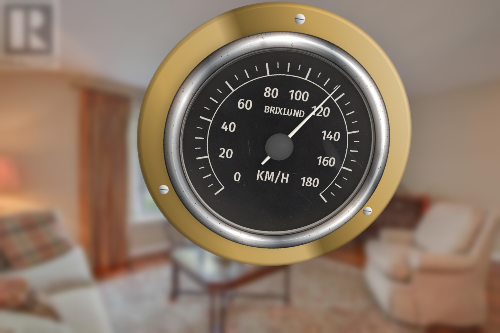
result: 115 km/h
